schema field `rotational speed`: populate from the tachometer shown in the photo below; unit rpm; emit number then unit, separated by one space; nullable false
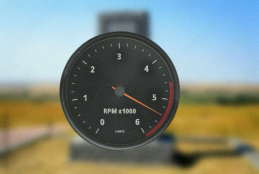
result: 5400 rpm
